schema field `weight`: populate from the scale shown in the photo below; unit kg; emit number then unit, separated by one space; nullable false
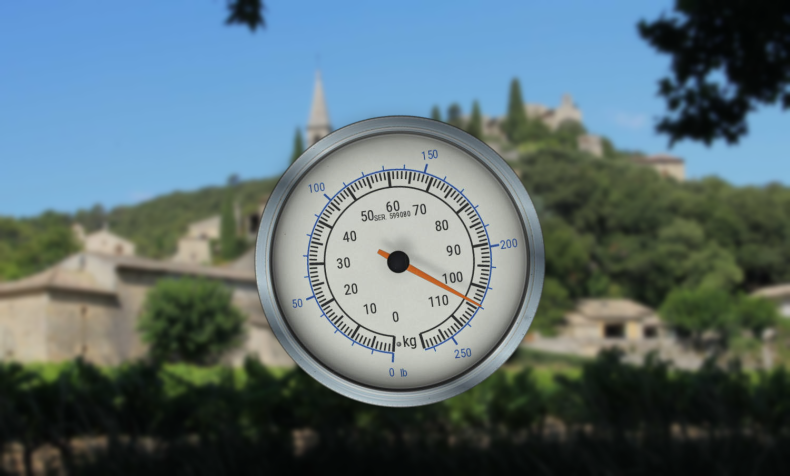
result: 104 kg
